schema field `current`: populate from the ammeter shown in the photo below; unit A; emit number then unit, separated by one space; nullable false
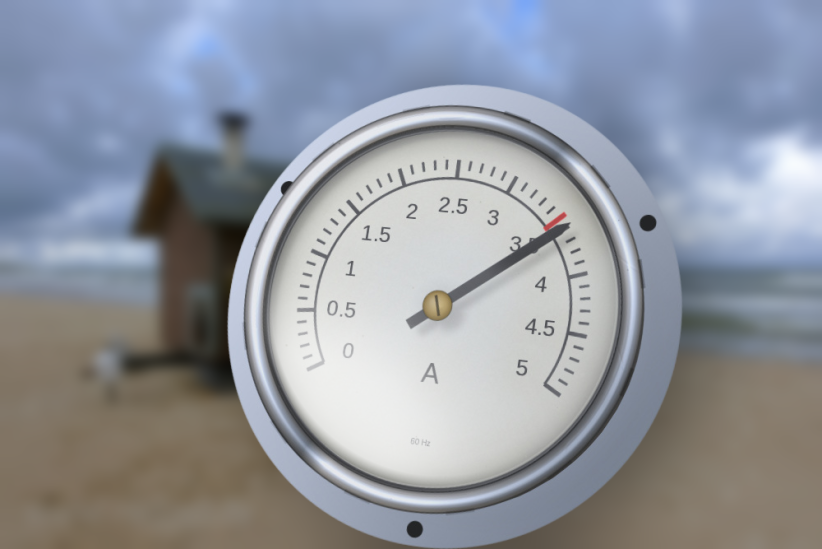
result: 3.6 A
